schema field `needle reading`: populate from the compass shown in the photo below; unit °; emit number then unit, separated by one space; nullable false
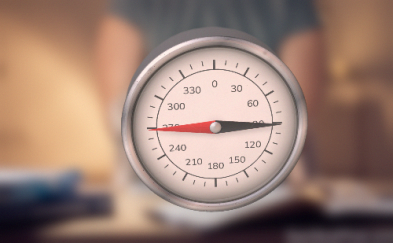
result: 270 °
